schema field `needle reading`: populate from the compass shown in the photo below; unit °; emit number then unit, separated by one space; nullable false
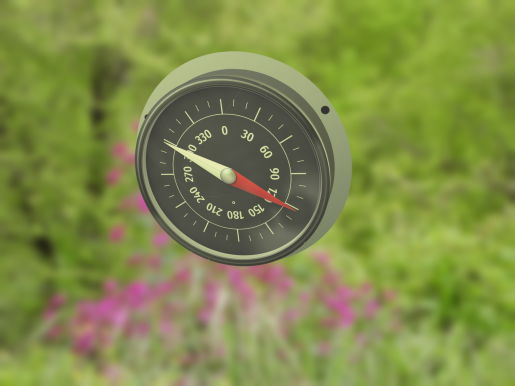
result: 120 °
